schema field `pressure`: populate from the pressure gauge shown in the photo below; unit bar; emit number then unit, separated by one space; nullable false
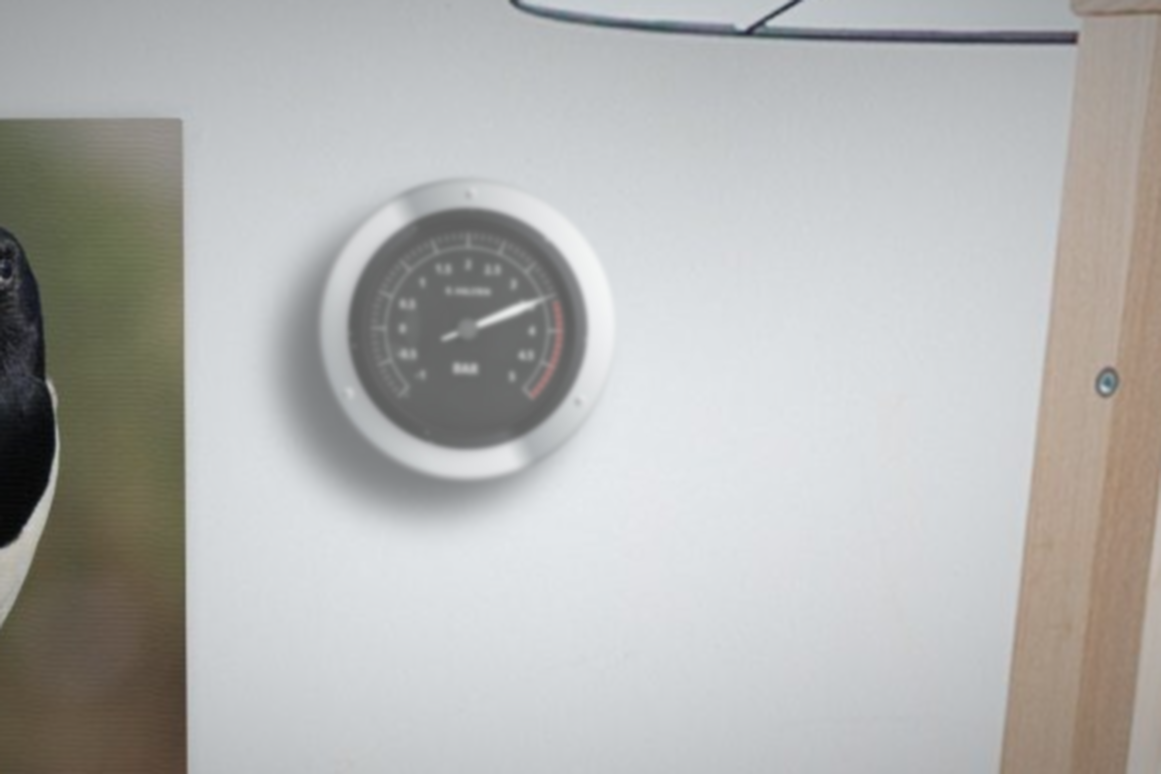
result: 3.5 bar
